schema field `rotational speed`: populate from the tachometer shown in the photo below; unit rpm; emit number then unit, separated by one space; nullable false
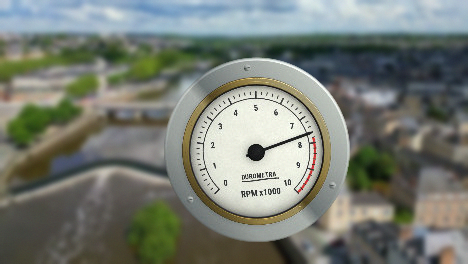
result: 7600 rpm
